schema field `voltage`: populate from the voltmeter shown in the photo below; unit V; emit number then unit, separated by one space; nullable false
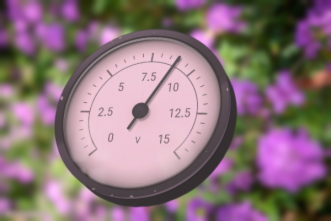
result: 9 V
